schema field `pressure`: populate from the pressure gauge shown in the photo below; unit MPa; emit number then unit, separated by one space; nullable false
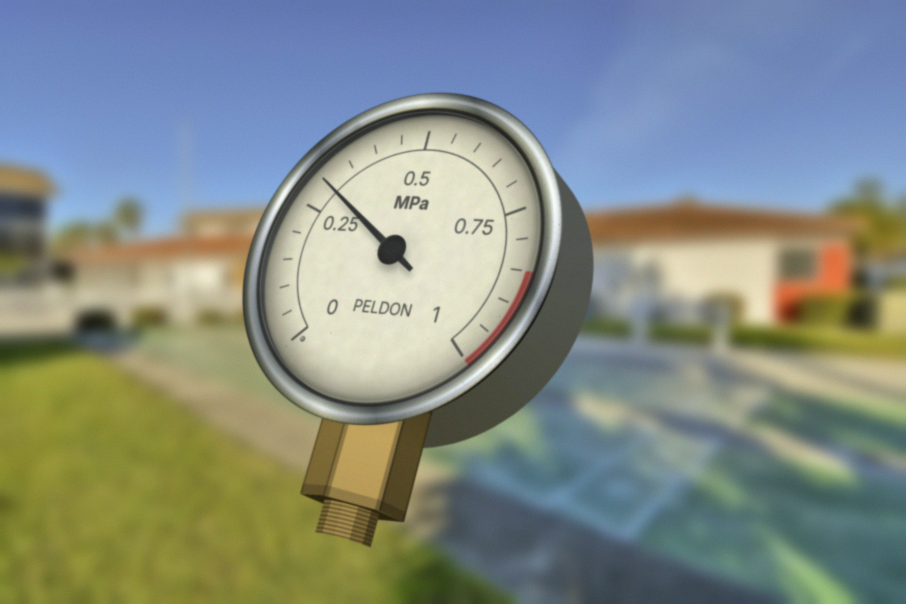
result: 0.3 MPa
